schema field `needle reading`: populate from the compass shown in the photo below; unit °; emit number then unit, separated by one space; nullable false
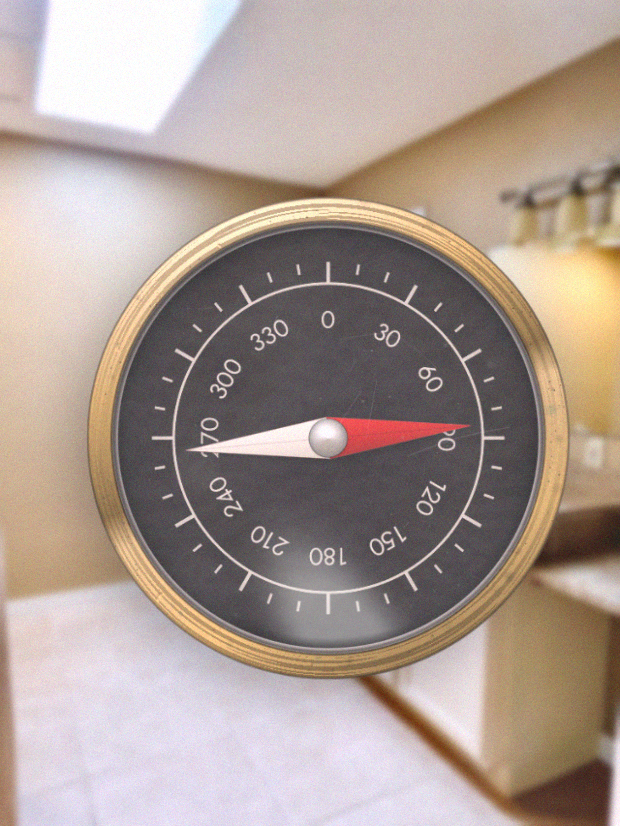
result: 85 °
